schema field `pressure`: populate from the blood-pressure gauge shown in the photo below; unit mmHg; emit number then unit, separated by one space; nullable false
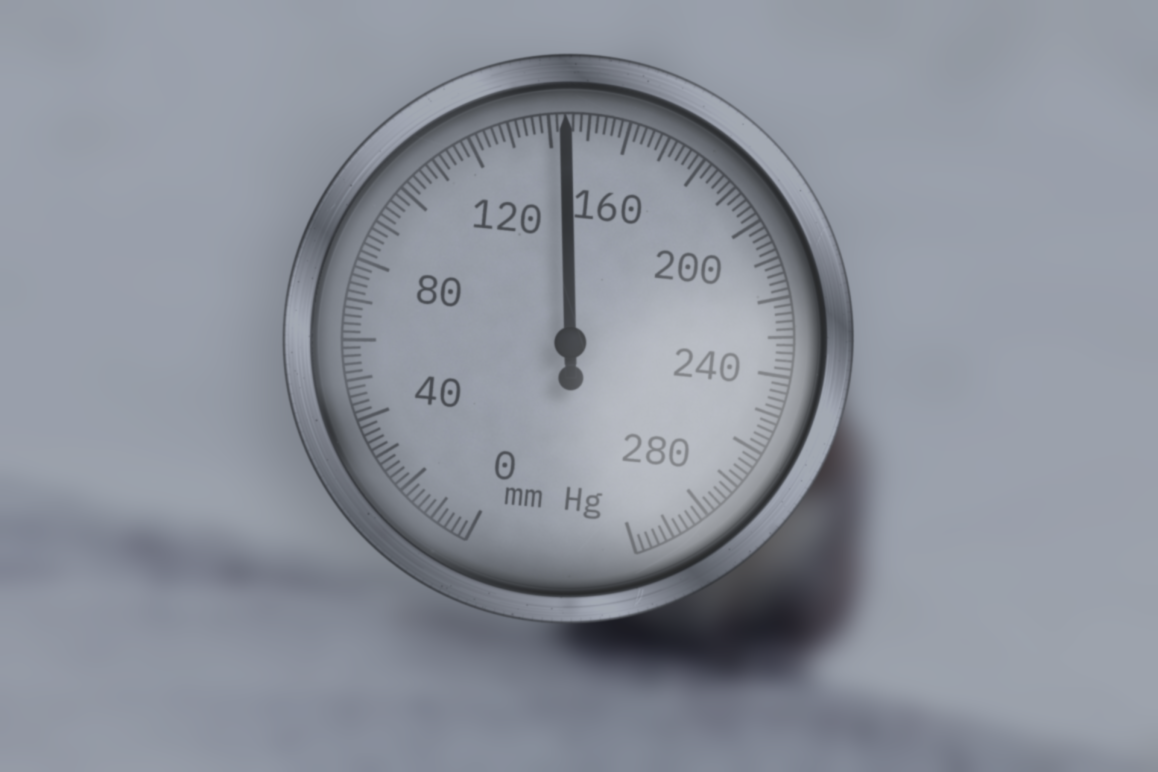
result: 144 mmHg
